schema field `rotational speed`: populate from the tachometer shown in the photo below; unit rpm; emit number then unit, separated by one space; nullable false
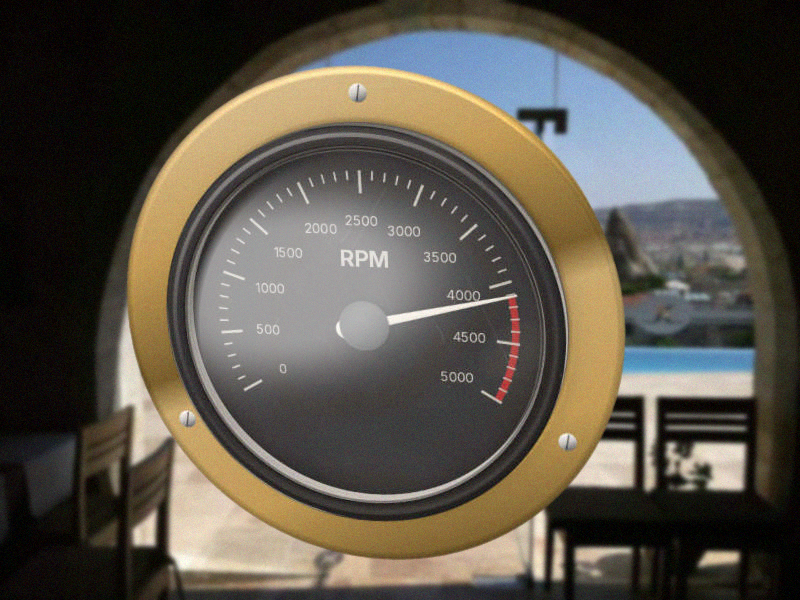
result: 4100 rpm
